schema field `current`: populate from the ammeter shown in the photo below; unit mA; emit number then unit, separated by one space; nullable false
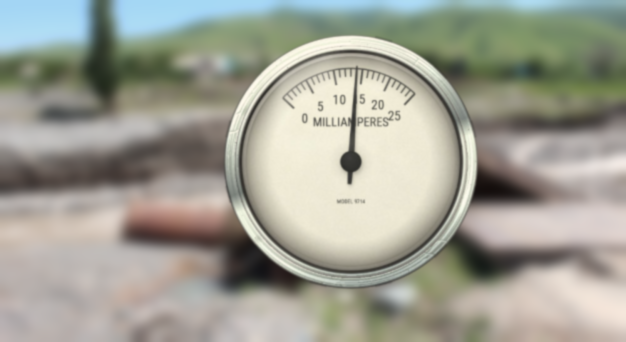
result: 14 mA
